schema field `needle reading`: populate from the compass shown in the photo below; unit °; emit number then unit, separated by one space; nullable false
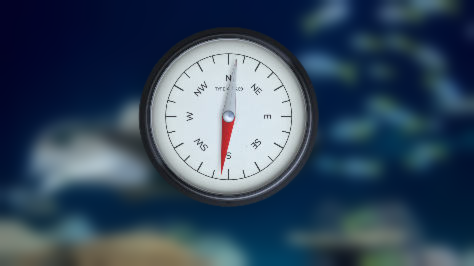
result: 187.5 °
